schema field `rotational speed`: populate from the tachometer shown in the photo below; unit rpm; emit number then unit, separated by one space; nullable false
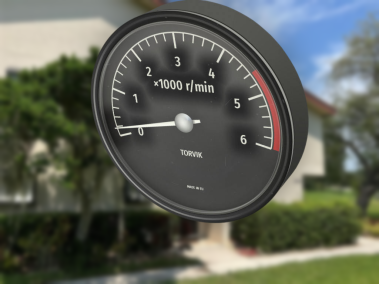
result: 200 rpm
